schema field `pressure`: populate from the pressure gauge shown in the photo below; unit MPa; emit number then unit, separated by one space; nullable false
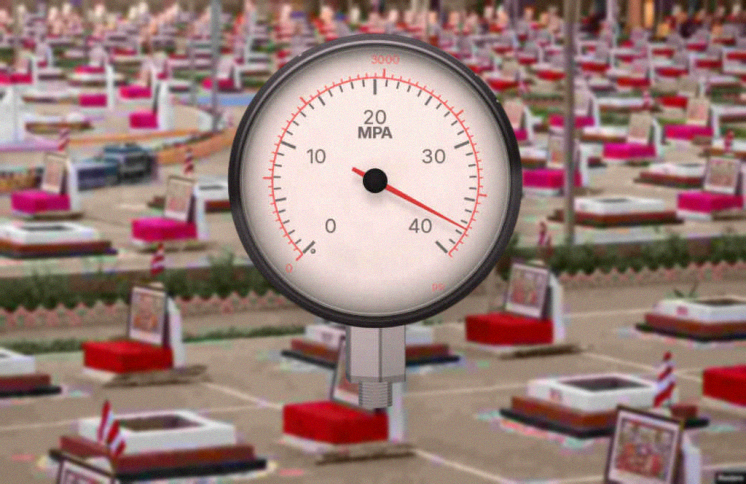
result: 37.5 MPa
